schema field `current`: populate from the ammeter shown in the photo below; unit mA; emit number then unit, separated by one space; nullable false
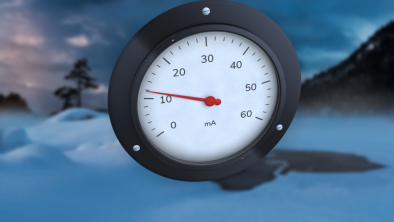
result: 12 mA
